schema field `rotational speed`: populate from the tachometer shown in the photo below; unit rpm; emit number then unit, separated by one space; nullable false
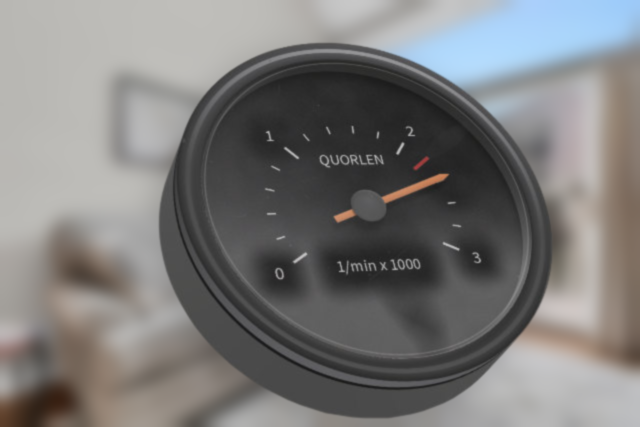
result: 2400 rpm
